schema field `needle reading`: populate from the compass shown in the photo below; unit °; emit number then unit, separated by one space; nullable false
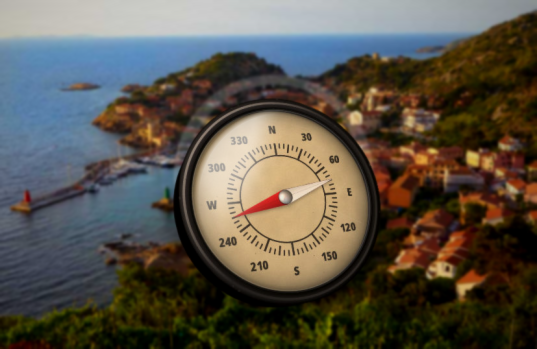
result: 255 °
